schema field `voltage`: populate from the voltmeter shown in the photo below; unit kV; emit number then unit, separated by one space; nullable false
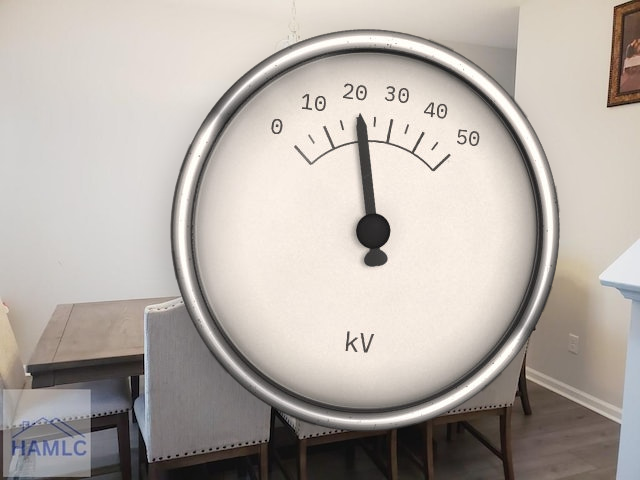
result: 20 kV
